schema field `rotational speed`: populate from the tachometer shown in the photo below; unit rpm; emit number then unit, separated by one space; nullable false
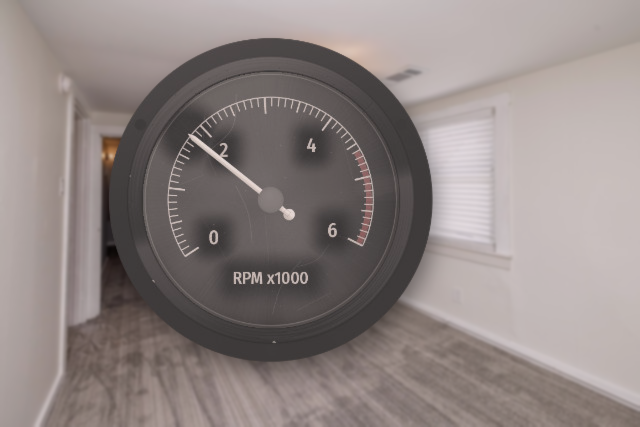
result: 1800 rpm
